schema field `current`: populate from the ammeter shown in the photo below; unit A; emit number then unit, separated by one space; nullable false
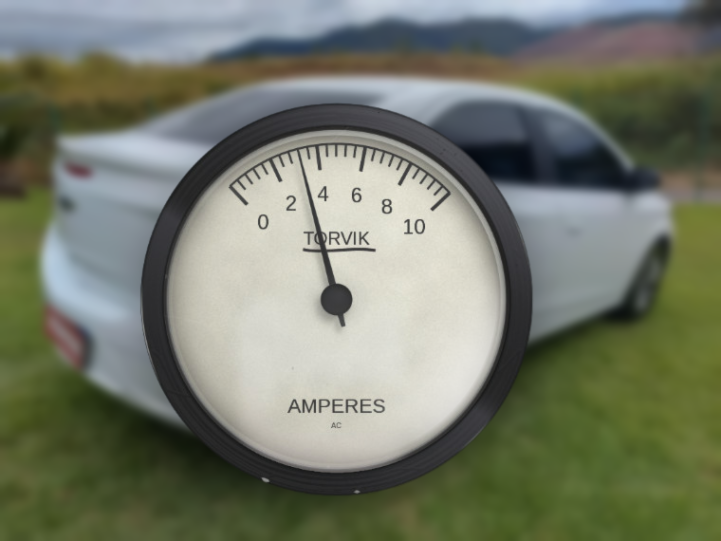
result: 3.2 A
